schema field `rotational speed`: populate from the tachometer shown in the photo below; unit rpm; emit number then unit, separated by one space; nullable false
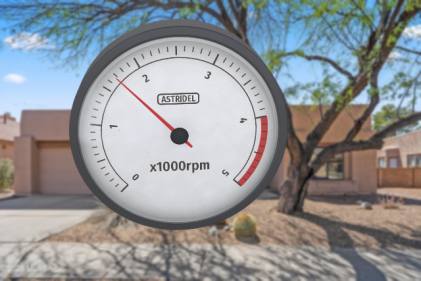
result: 1700 rpm
